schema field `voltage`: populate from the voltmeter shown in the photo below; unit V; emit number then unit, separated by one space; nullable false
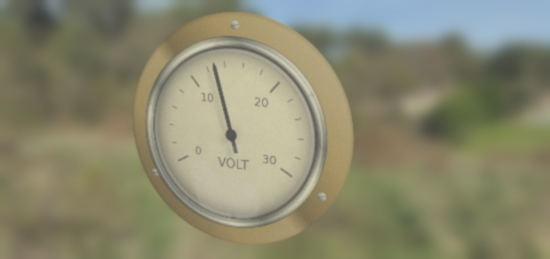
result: 13 V
